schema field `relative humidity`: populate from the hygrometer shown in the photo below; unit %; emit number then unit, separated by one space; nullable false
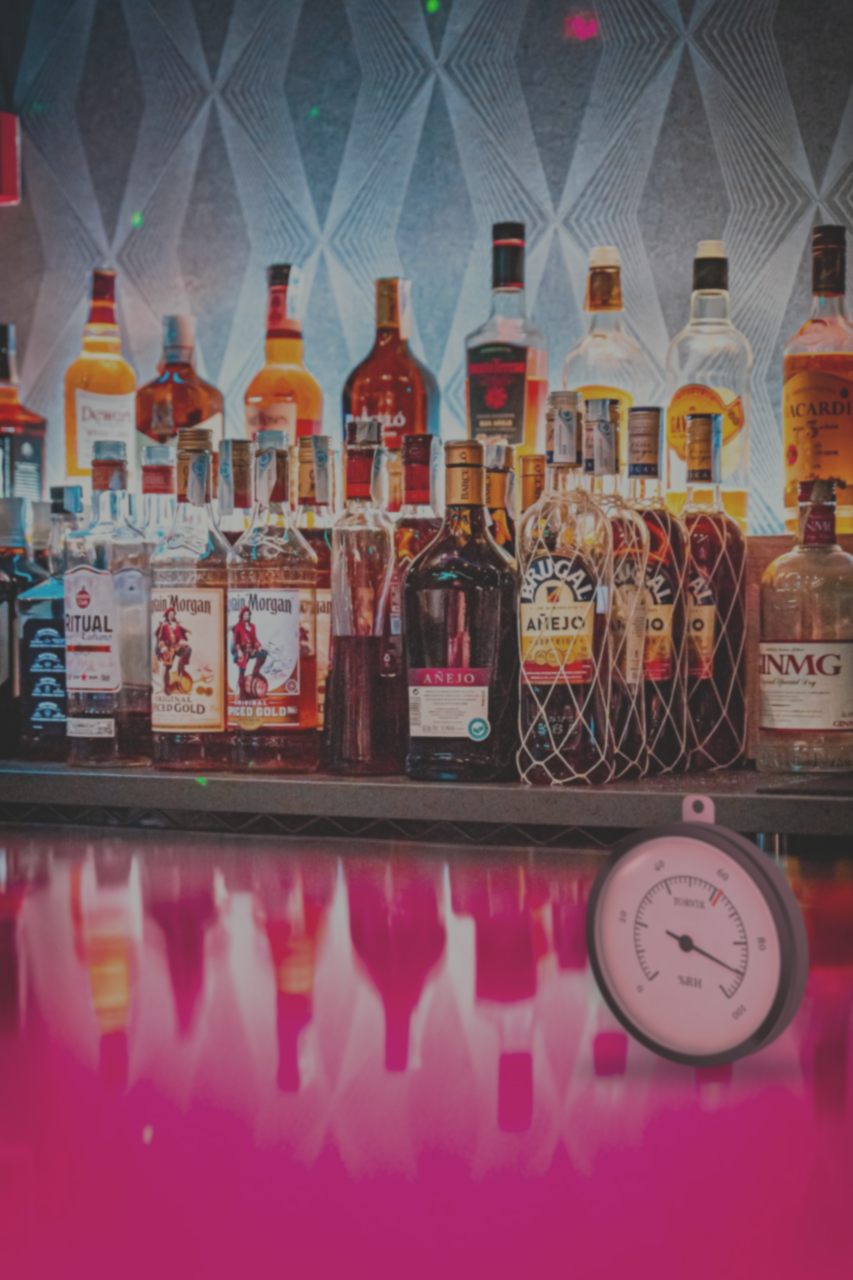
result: 90 %
